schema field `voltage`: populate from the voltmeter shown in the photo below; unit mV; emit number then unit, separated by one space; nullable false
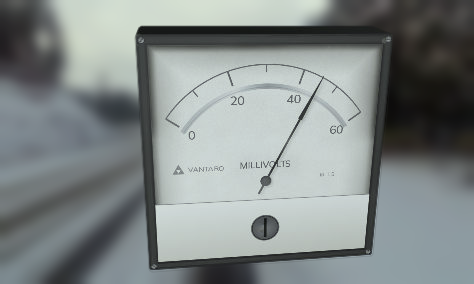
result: 45 mV
